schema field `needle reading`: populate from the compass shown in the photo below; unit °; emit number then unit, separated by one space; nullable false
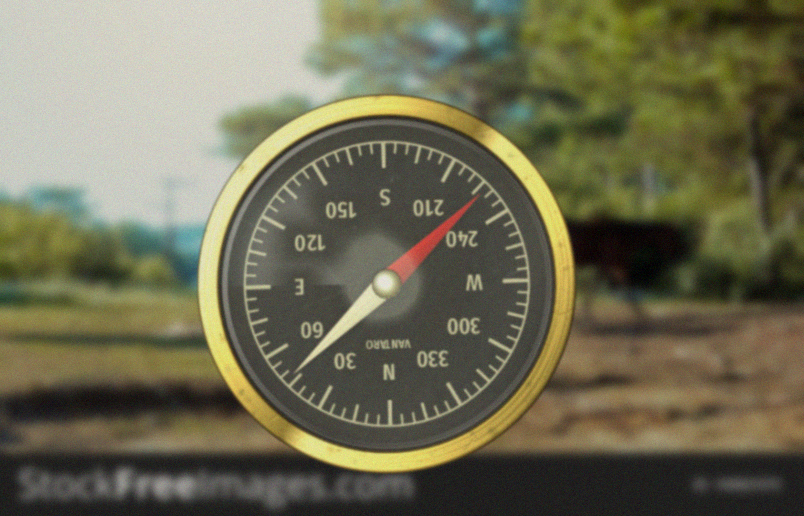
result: 227.5 °
